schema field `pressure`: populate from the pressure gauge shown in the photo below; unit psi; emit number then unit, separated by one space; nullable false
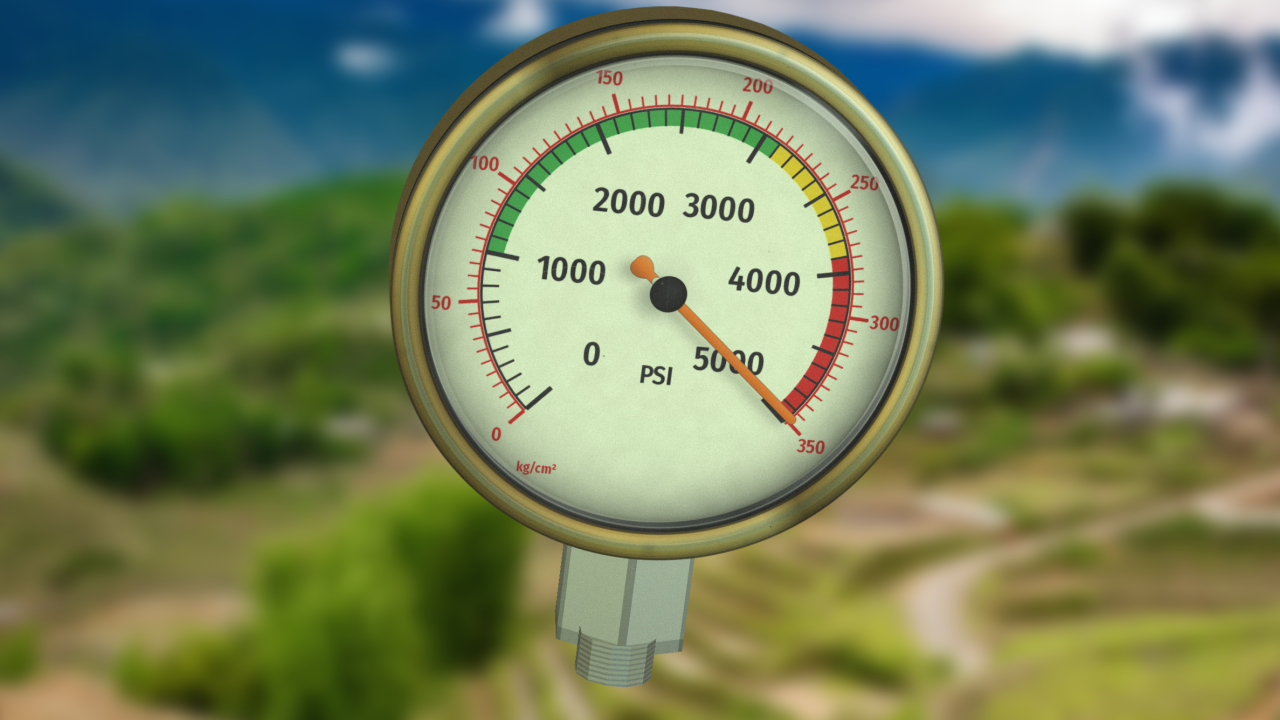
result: 4950 psi
